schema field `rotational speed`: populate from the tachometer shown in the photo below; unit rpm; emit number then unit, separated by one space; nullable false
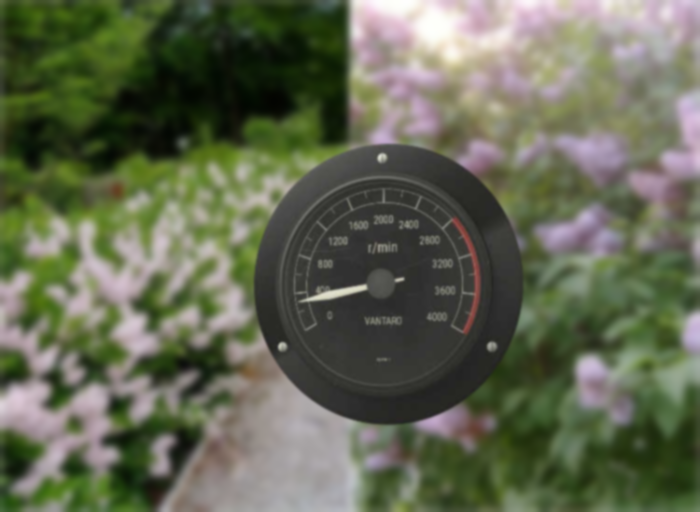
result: 300 rpm
